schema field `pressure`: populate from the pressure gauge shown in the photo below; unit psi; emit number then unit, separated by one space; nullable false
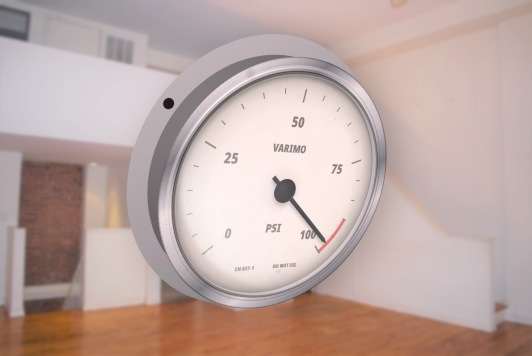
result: 97.5 psi
